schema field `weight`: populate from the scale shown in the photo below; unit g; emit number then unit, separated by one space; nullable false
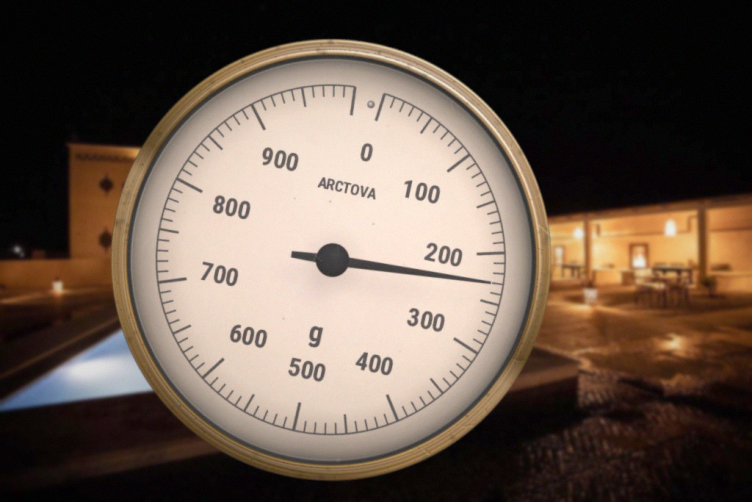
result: 230 g
